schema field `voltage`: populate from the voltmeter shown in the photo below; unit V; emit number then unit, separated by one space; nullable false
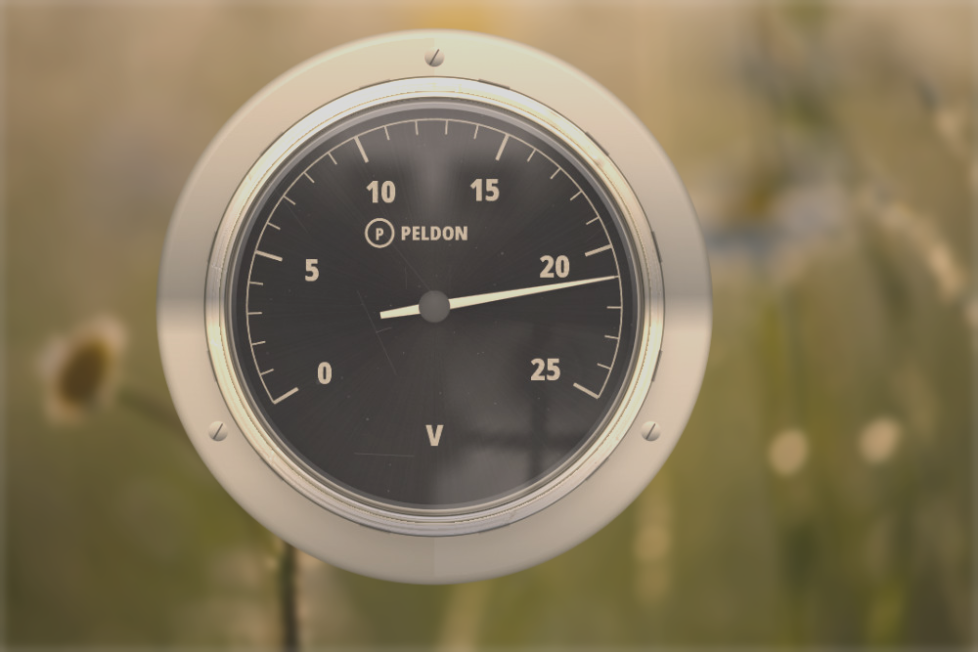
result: 21 V
